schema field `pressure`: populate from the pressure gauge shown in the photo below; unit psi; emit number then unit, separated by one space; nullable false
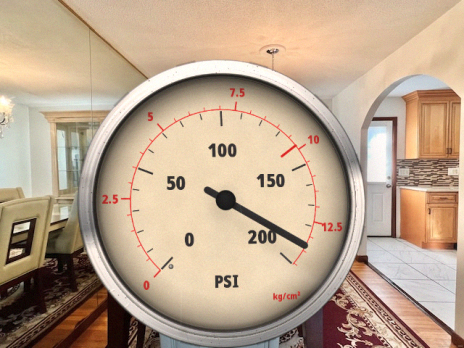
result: 190 psi
